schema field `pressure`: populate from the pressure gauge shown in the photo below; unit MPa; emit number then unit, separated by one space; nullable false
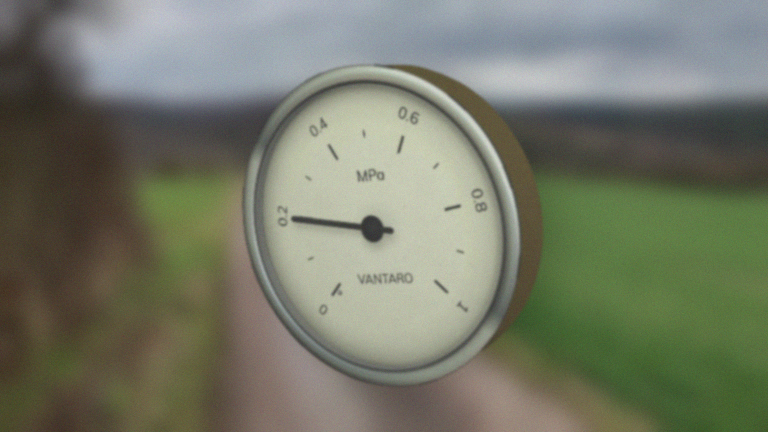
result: 0.2 MPa
